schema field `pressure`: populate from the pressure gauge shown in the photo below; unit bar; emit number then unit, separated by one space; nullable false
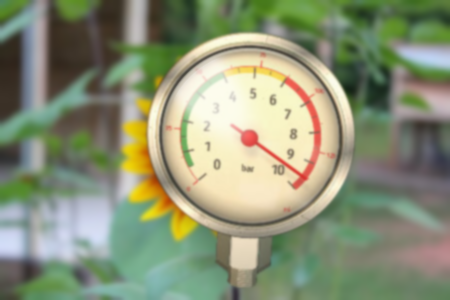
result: 9.5 bar
